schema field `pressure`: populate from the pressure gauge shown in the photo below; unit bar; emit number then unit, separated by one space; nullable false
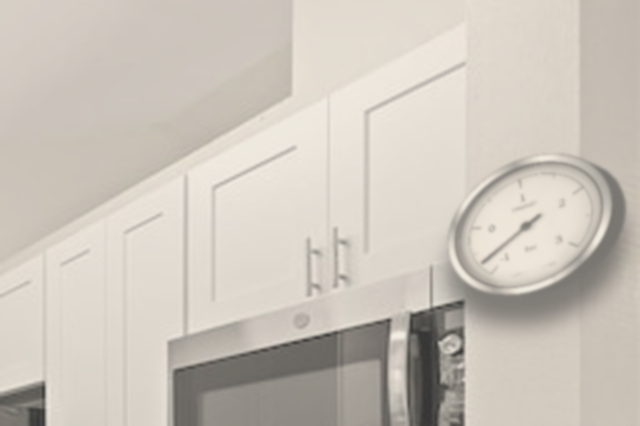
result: -0.75 bar
